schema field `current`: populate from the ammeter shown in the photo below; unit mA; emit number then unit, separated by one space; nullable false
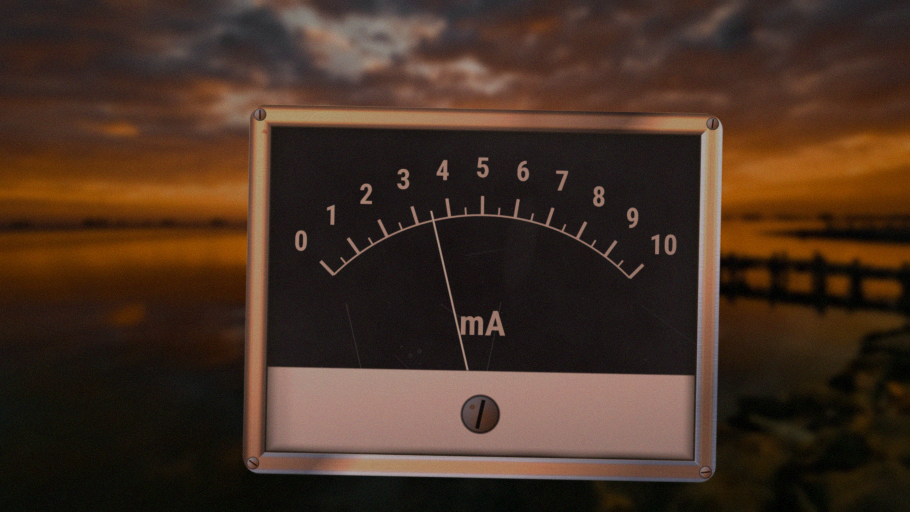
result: 3.5 mA
